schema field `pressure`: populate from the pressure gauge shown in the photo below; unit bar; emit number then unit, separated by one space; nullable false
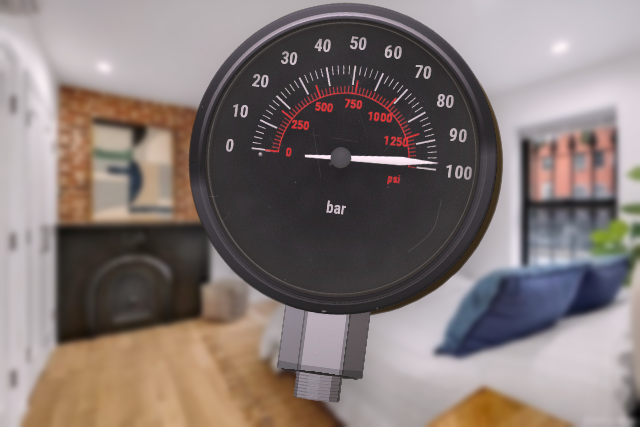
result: 98 bar
